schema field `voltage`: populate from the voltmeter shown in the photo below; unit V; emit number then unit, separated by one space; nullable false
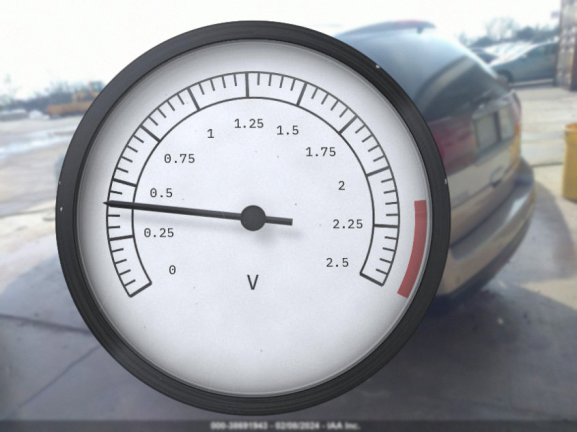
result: 0.4 V
